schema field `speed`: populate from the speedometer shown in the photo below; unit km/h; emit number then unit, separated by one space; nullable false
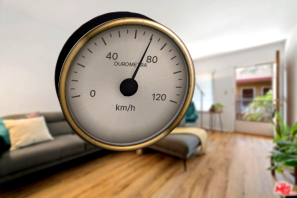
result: 70 km/h
